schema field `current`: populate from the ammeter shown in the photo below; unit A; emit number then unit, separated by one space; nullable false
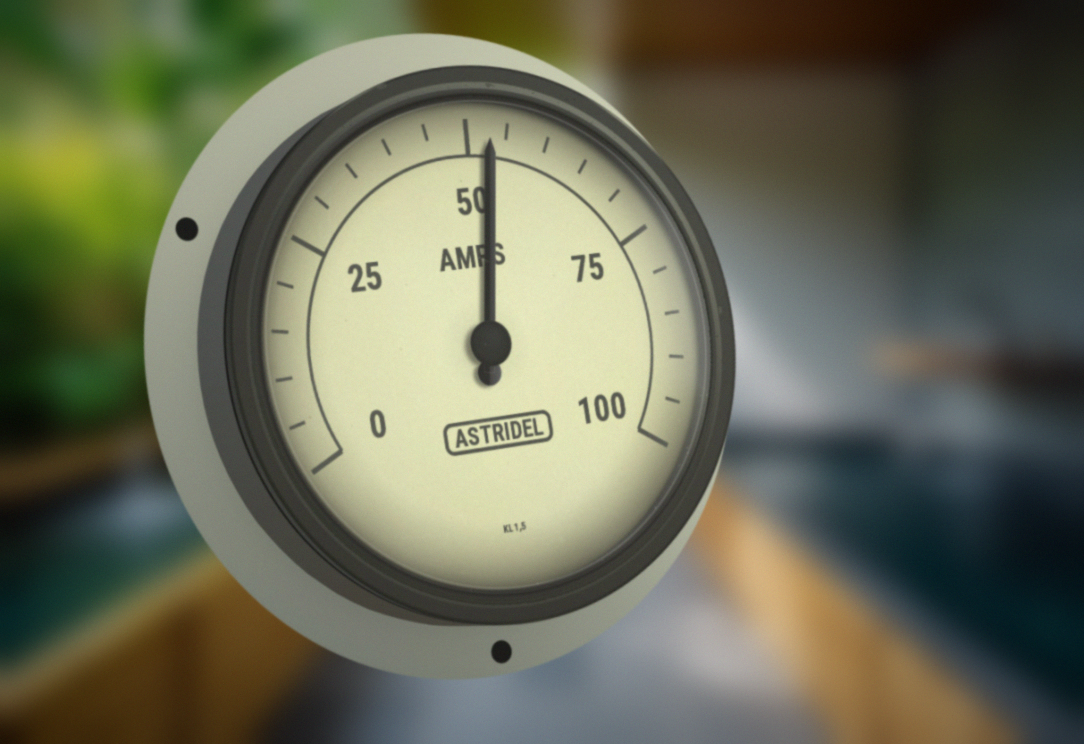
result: 52.5 A
